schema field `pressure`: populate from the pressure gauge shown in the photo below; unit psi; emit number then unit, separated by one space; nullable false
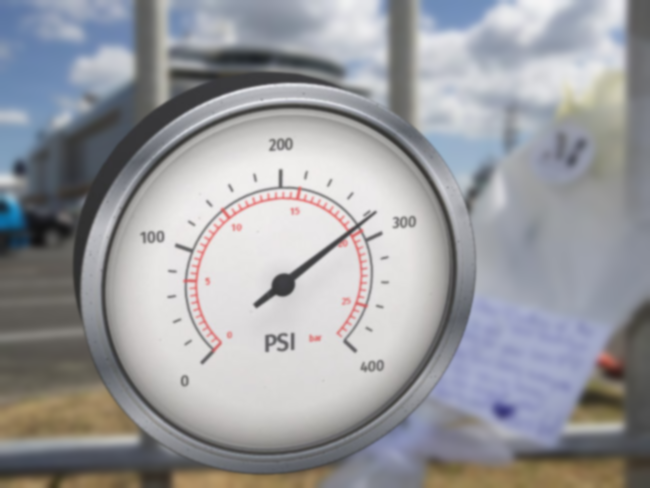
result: 280 psi
